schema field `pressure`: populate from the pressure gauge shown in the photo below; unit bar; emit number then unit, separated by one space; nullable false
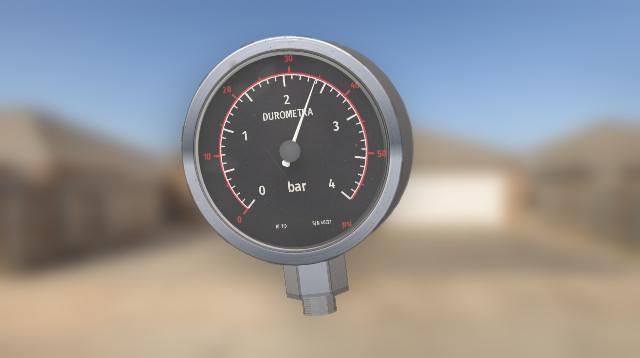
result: 2.4 bar
